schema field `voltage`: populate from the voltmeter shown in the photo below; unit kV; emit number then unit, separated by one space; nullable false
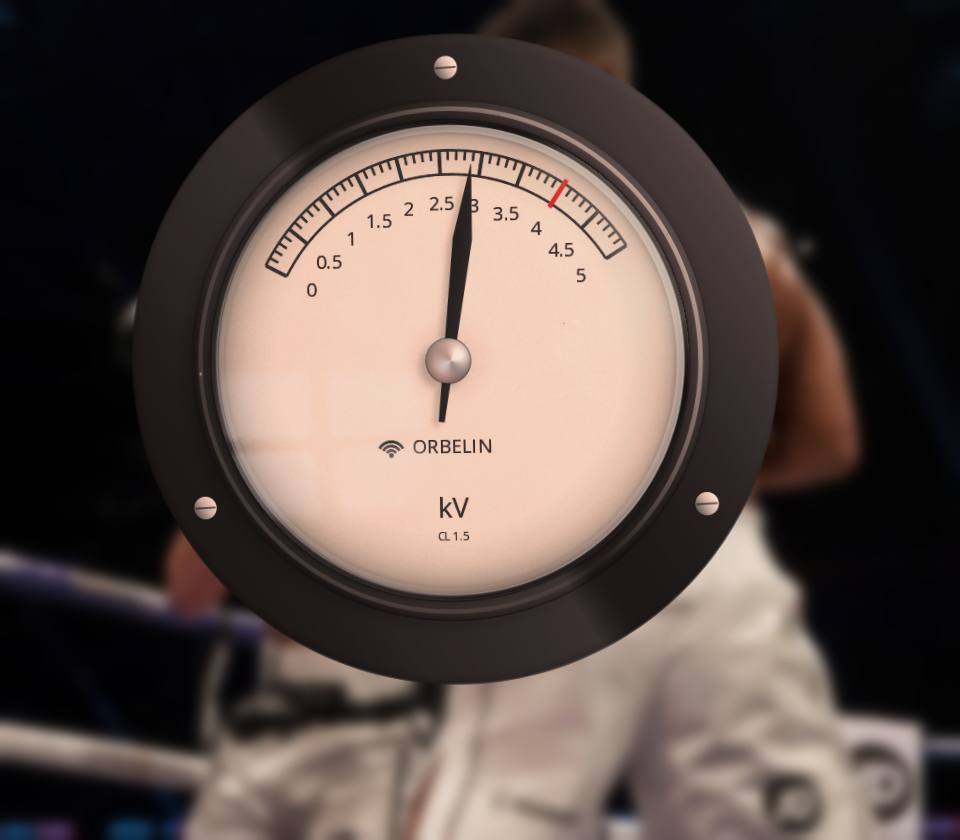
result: 2.9 kV
